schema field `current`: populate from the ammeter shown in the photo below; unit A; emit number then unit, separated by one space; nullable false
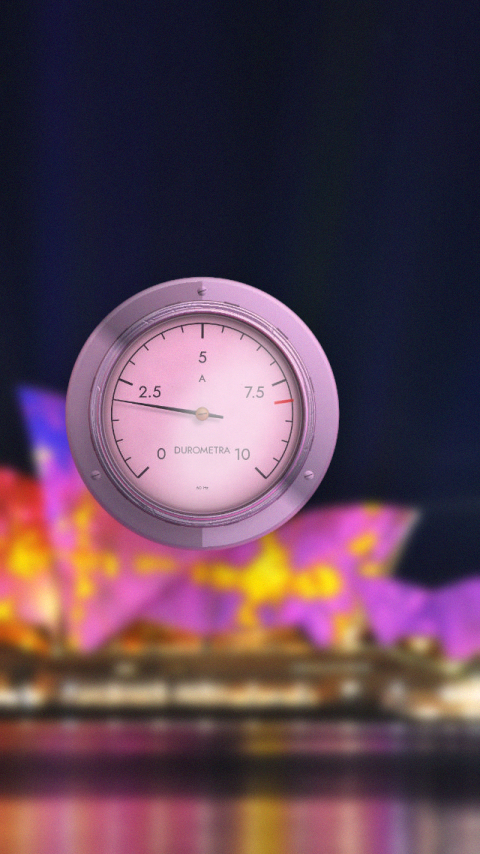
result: 2 A
